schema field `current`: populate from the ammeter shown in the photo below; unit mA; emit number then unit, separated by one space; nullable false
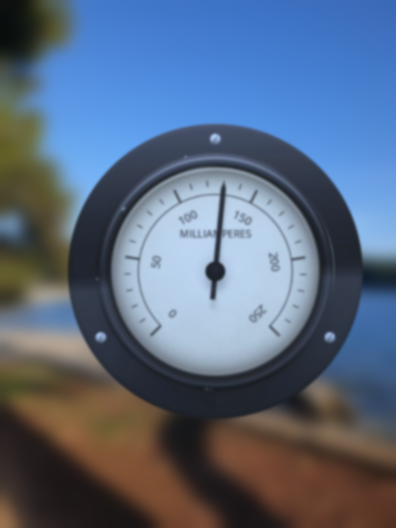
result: 130 mA
